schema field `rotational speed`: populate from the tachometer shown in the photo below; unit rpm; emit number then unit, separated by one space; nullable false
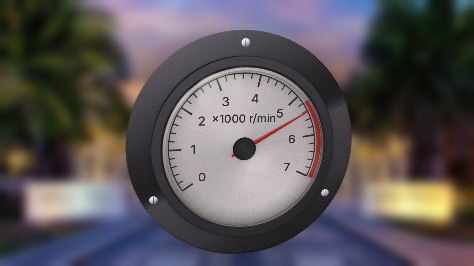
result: 5400 rpm
